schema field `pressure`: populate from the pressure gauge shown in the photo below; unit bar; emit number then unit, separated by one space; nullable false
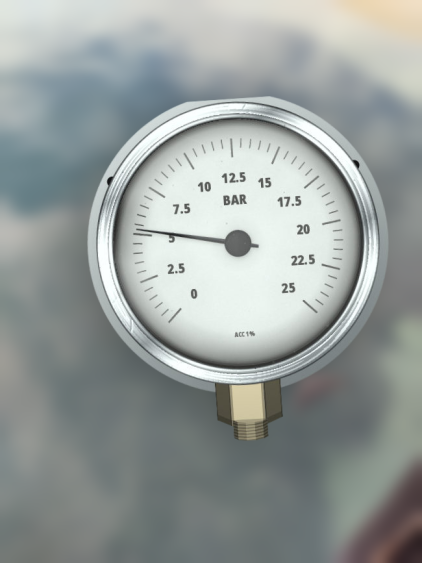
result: 5.25 bar
